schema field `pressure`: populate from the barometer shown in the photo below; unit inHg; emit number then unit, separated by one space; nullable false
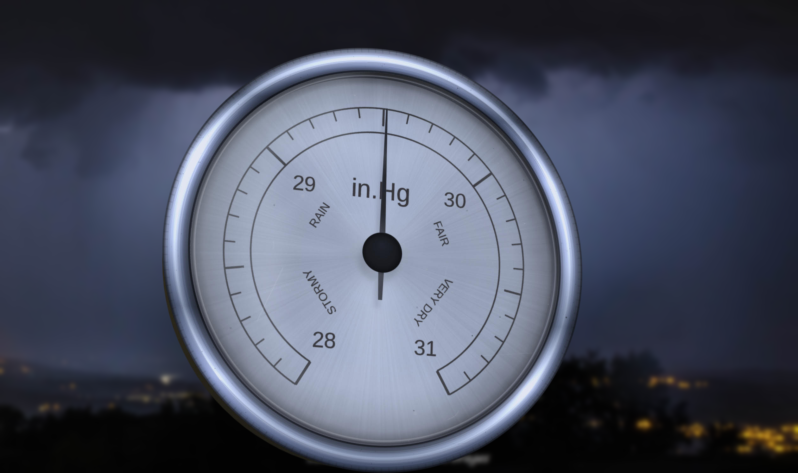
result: 29.5 inHg
